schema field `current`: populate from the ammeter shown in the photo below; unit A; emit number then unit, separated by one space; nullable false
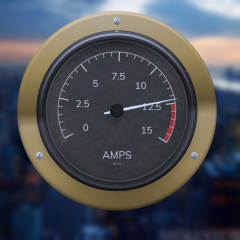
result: 12.25 A
